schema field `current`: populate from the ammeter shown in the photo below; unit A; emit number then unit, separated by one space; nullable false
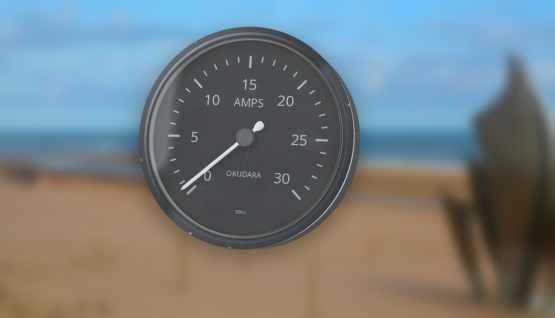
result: 0.5 A
